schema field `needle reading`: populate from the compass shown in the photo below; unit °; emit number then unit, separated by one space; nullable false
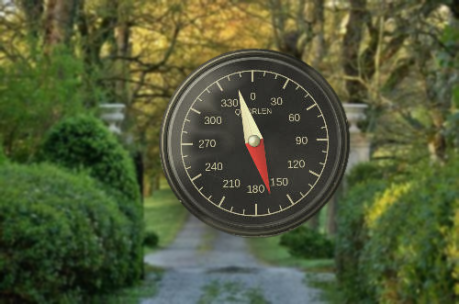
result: 165 °
